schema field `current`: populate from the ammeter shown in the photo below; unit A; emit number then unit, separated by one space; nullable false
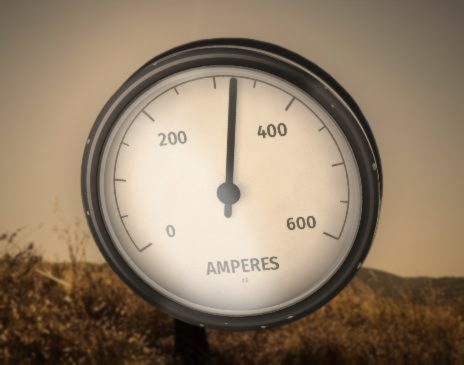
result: 325 A
